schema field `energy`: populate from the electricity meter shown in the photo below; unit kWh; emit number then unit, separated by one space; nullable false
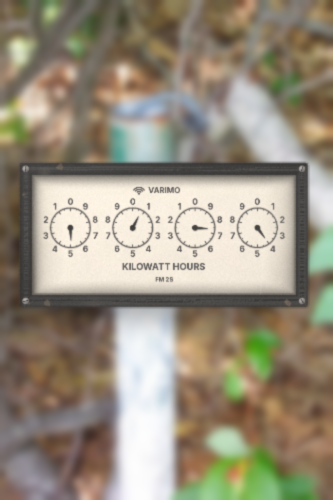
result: 5074 kWh
